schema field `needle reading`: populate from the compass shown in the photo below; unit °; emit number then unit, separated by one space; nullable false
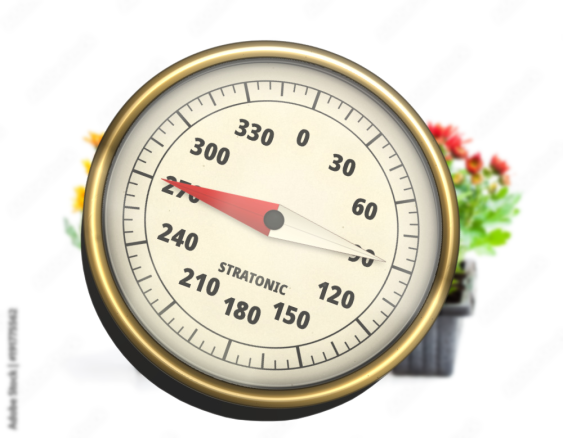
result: 270 °
